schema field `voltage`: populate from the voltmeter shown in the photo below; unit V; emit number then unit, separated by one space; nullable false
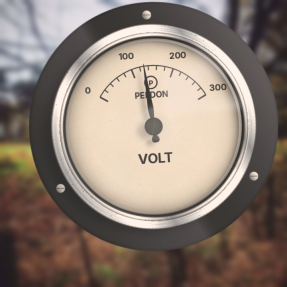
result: 130 V
